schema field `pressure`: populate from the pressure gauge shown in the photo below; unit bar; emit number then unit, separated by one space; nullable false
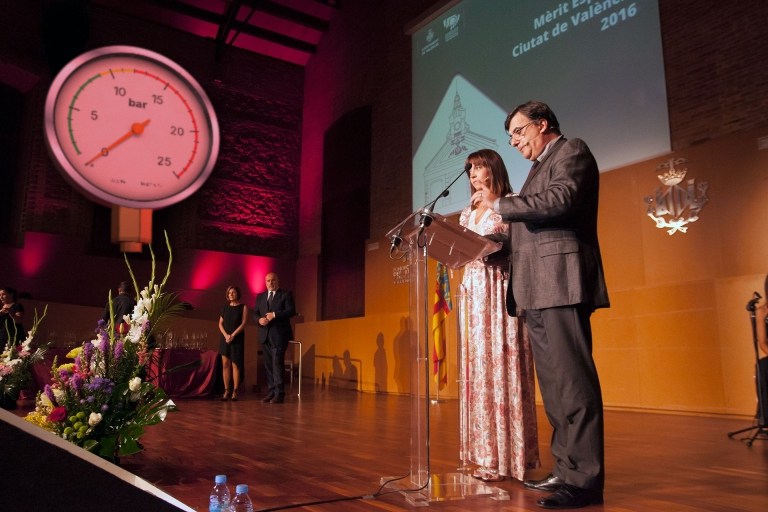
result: 0 bar
